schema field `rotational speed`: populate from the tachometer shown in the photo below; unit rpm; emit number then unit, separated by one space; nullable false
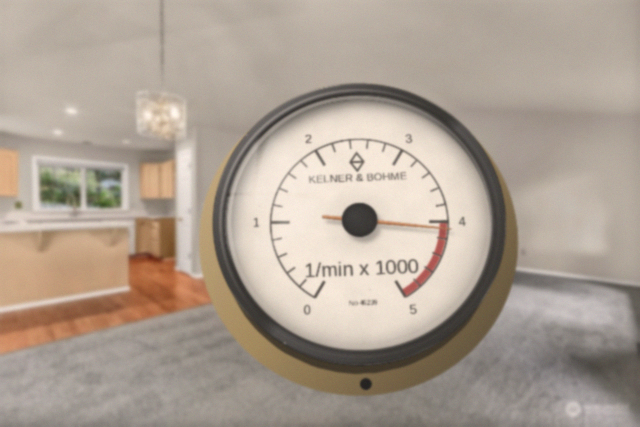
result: 4100 rpm
